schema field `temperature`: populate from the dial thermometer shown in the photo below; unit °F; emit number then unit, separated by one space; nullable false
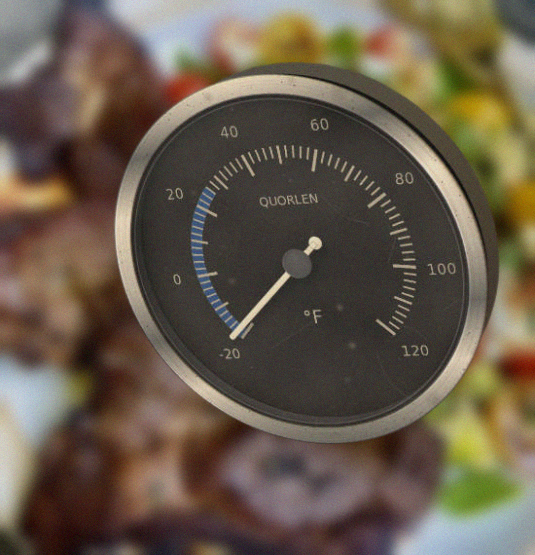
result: -18 °F
